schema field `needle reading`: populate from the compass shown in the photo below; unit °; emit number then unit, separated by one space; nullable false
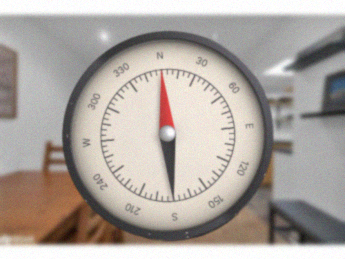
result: 0 °
